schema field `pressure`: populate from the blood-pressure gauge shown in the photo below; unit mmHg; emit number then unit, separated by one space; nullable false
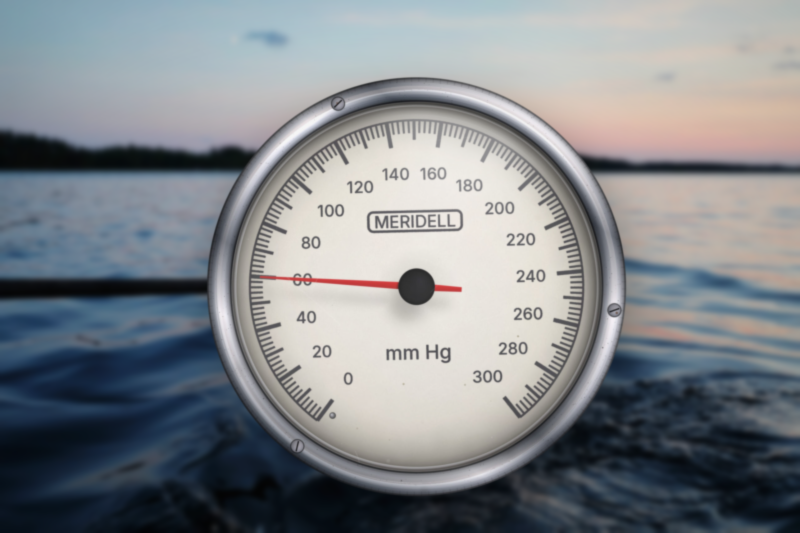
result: 60 mmHg
